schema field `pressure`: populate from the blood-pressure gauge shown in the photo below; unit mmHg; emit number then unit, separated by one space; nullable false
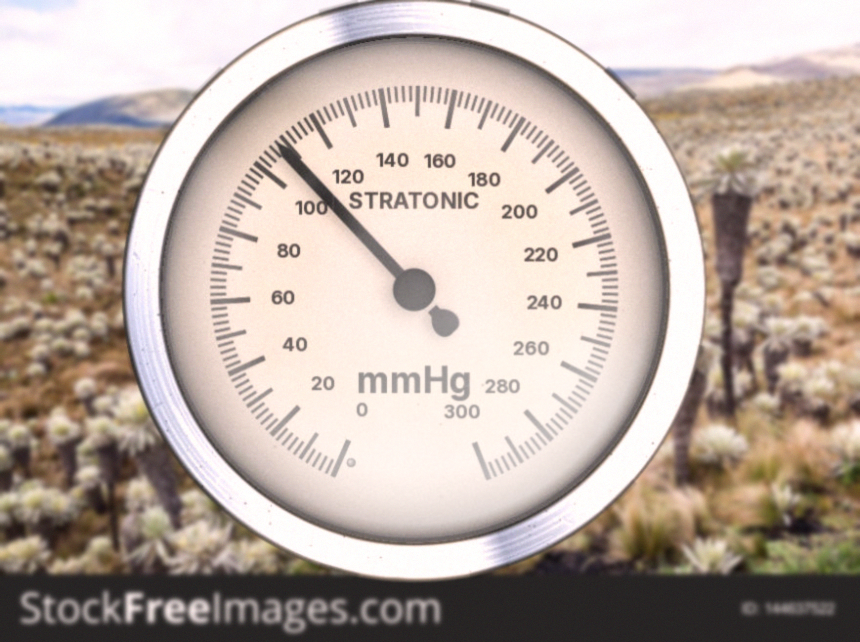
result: 108 mmHg
